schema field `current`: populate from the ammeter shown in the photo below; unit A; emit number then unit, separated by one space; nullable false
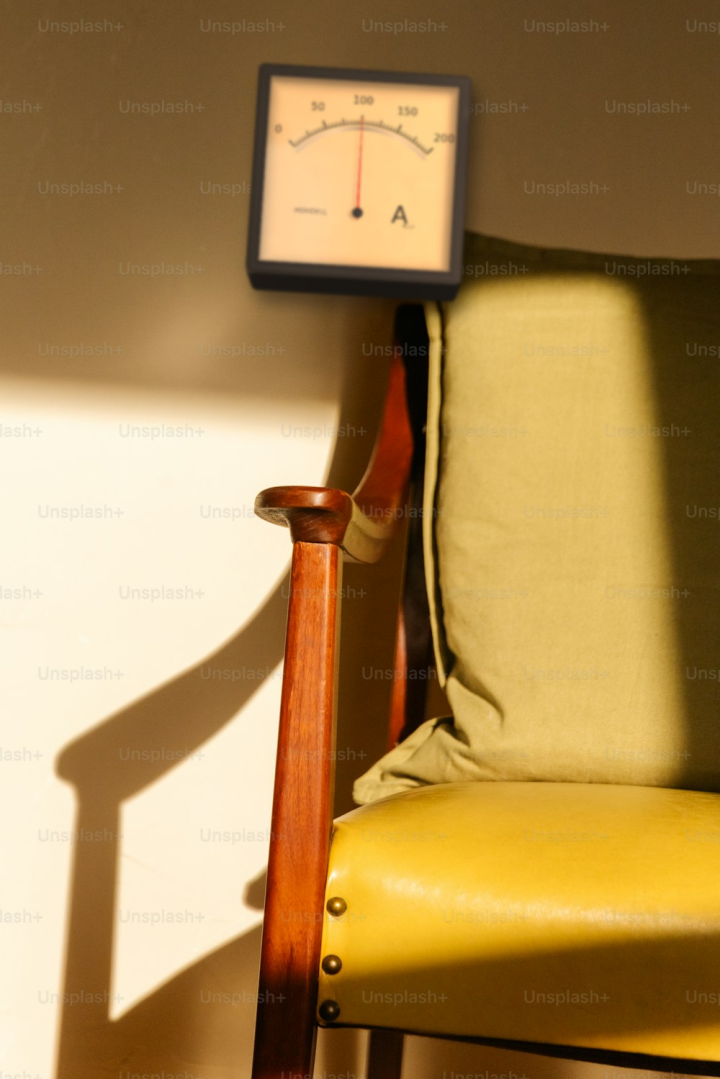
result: 100 A
